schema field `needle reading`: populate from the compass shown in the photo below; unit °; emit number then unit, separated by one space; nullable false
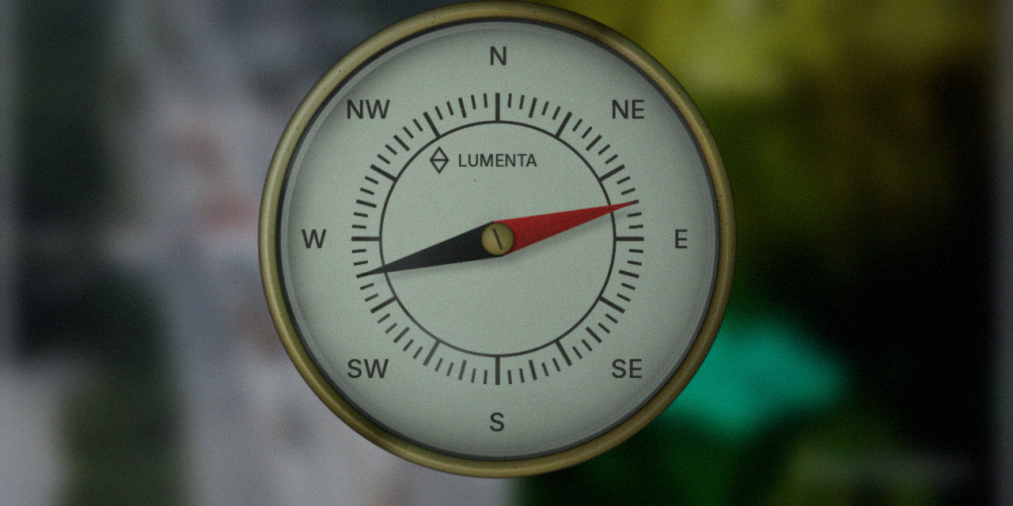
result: 75 °
